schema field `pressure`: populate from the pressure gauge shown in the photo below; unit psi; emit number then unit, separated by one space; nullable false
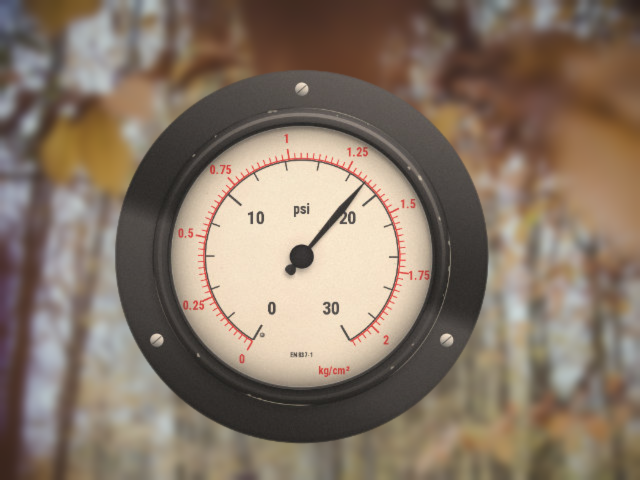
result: 19 psi
